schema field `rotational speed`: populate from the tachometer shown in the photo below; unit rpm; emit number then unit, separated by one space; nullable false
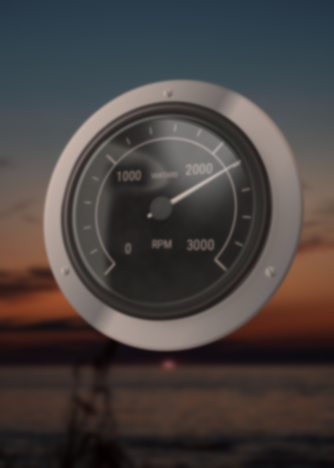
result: 2200 rpm
